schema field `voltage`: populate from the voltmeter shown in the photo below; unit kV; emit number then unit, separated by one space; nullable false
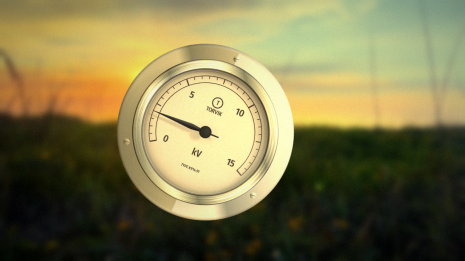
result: 2 kV
